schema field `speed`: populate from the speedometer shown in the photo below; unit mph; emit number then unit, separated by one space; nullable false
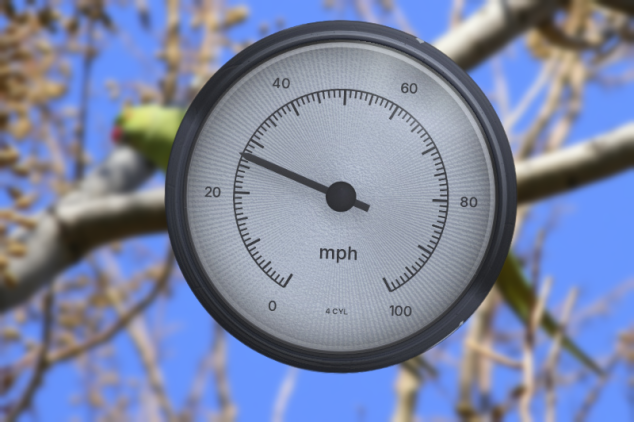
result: 27 mph
